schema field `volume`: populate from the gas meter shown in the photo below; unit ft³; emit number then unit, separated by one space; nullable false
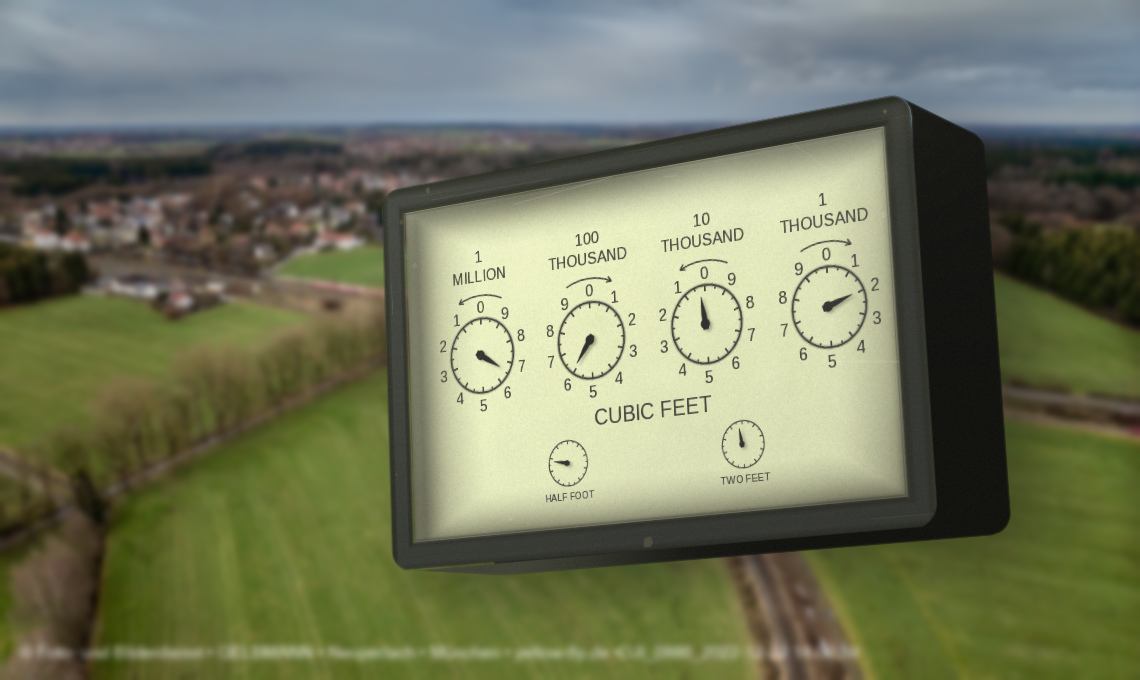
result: 660200 ft³
